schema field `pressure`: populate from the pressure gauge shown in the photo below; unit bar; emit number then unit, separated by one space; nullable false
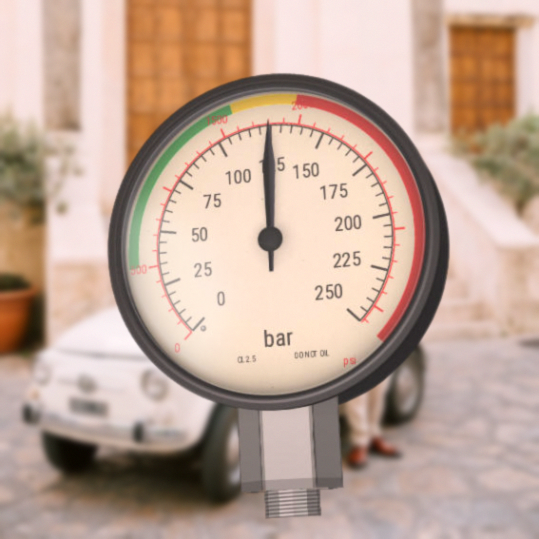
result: 125 bar
